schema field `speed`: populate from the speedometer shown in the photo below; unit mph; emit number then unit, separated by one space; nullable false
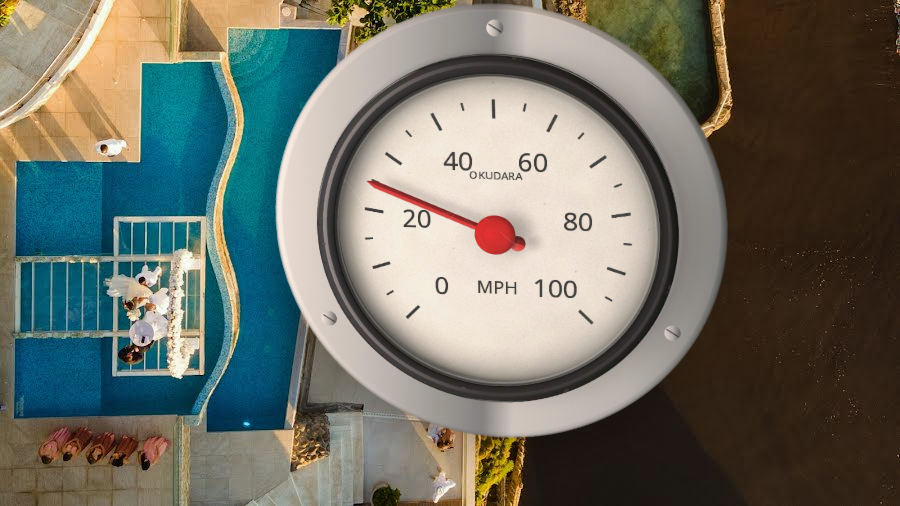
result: 25 mph
